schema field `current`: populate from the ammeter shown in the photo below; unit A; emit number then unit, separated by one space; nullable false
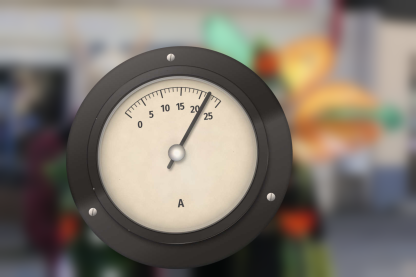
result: 22 A
